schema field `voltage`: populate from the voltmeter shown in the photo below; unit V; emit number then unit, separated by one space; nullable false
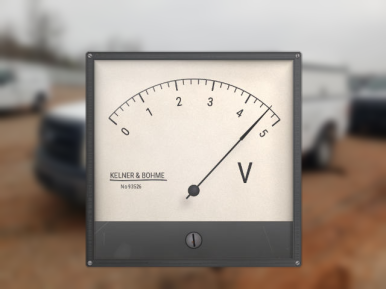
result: 4.6 V
